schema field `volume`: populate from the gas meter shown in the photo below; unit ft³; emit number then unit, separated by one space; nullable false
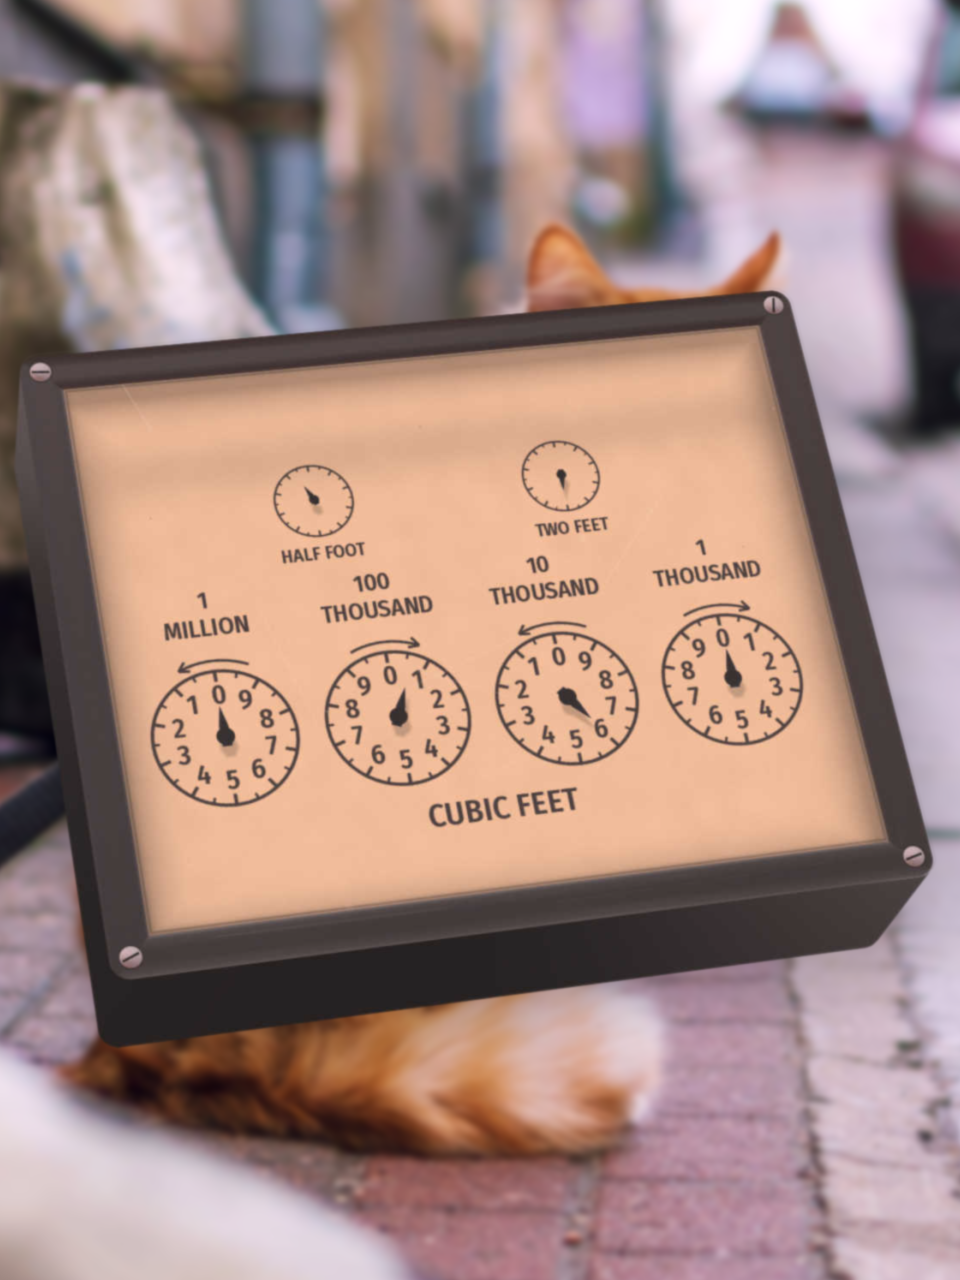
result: 6000 ft³
